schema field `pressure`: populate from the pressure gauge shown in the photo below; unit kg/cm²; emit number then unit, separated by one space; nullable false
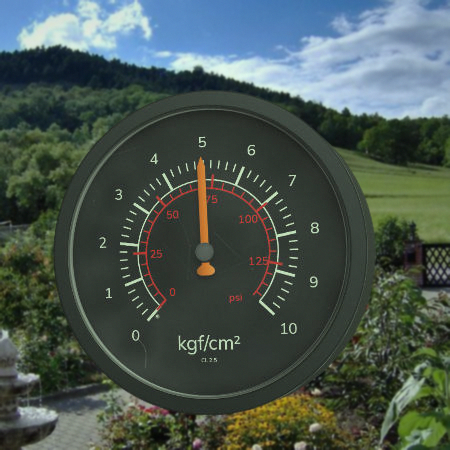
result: 5 kg/cm²
